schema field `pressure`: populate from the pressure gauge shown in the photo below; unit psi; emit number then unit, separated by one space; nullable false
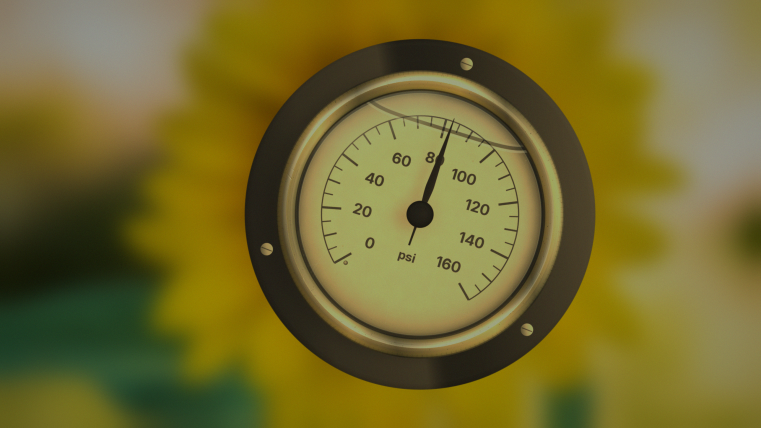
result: 82.5 psi
